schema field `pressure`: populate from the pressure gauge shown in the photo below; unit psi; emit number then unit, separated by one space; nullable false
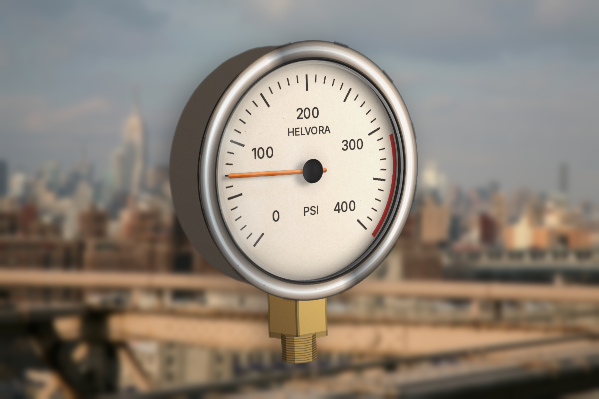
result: 70 psi
